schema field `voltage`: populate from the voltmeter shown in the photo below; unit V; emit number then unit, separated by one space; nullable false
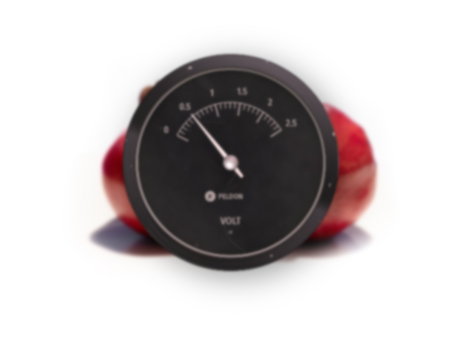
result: 0.5 V
